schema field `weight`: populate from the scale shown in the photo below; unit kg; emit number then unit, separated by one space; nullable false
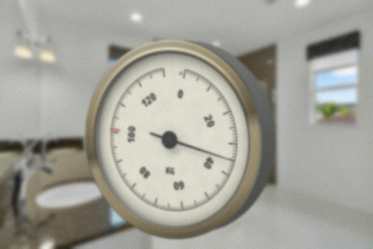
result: 35 kg
